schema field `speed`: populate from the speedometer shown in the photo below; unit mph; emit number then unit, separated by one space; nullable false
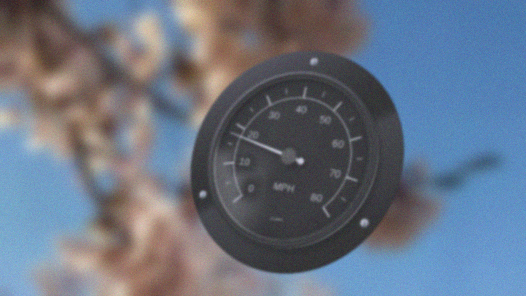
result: 17.5 mph
